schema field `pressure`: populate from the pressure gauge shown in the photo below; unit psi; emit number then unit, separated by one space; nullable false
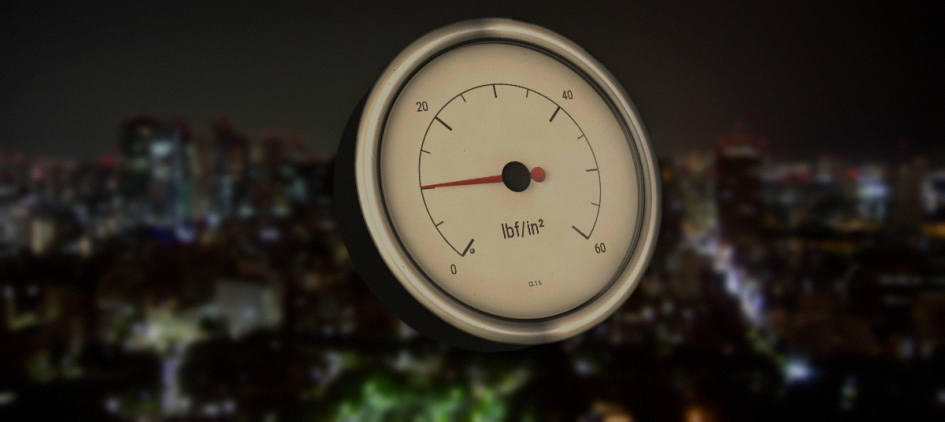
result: 10 psi
